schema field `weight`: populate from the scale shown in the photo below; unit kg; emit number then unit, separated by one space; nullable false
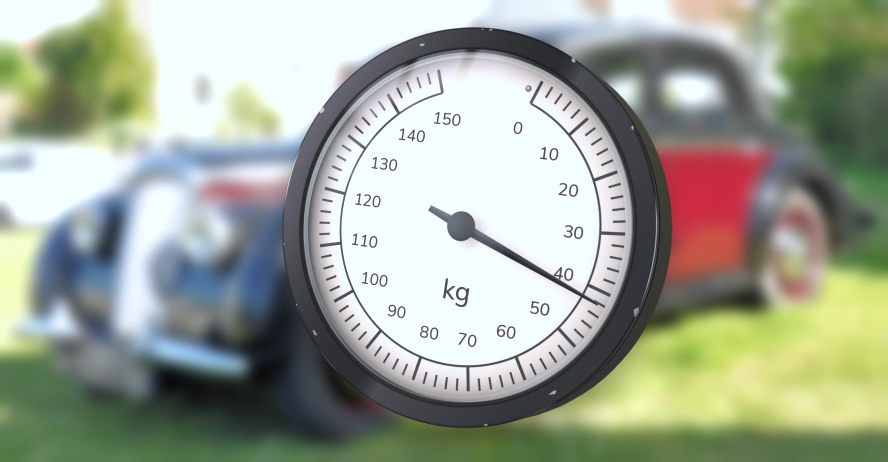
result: 42 kg
